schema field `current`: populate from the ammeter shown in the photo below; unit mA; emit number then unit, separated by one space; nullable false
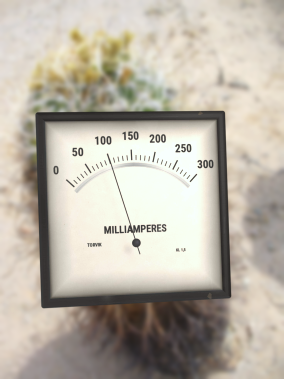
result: 100 mA
